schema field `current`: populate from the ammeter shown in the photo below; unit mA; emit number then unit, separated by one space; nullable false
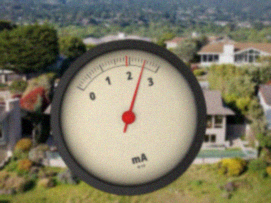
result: 2.5 mA
